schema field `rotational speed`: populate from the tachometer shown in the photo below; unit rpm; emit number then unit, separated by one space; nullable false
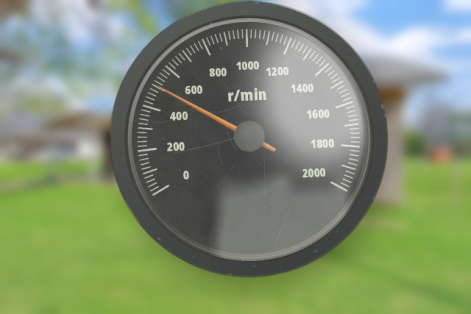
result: 500 rpm
